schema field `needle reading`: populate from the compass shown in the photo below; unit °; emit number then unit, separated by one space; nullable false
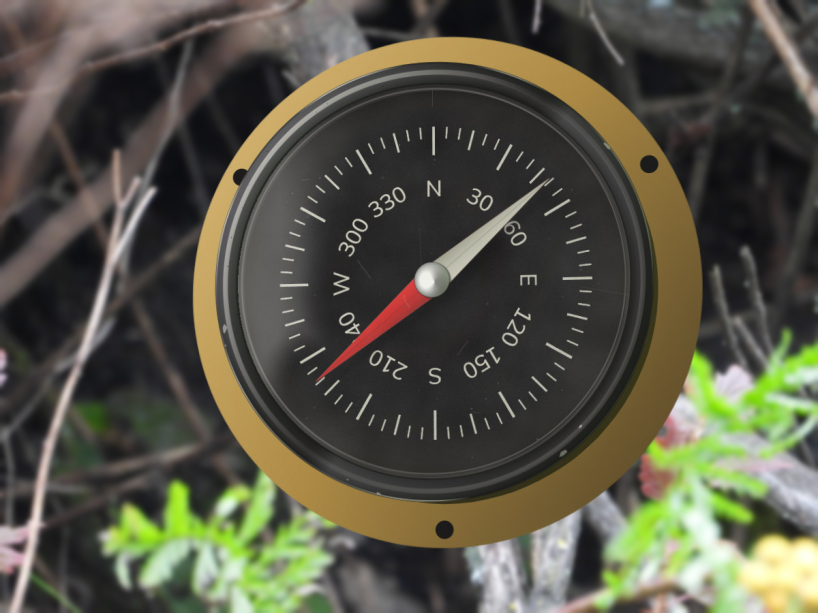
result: 230 °
